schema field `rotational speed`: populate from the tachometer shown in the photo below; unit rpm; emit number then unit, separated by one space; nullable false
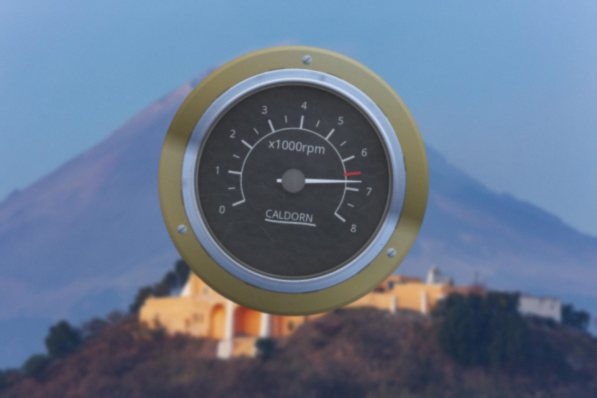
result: 6750 rpm
